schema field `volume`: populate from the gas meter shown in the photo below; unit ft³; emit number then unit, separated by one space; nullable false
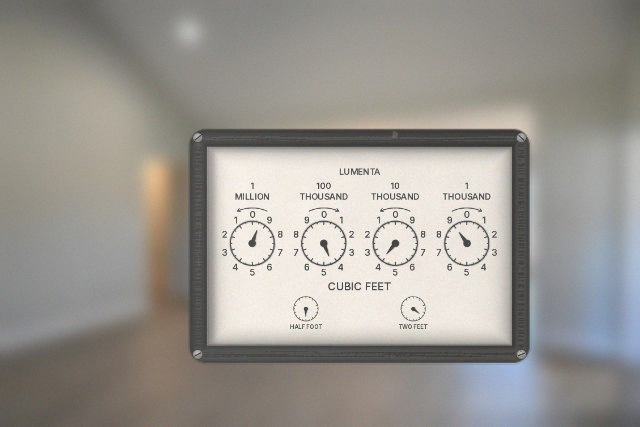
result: 943900 ft³
